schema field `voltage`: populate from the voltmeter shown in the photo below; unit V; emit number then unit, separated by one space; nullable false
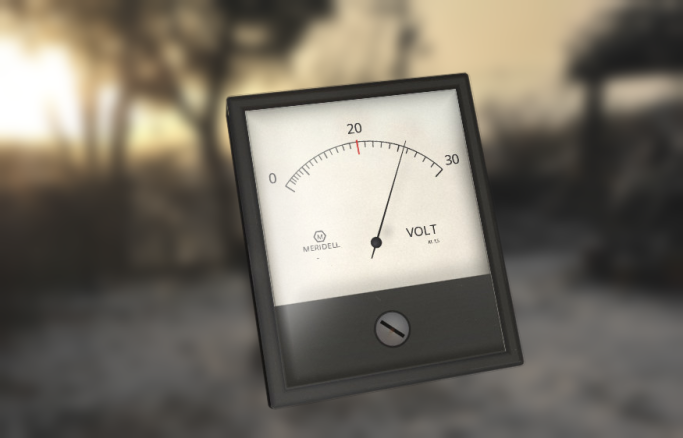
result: 25.5 V
